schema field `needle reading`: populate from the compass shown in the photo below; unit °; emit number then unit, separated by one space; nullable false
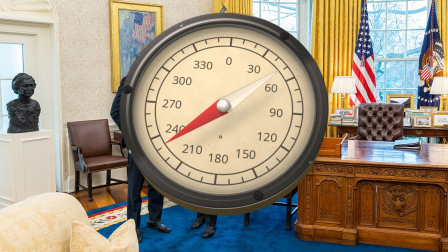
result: 230 °
